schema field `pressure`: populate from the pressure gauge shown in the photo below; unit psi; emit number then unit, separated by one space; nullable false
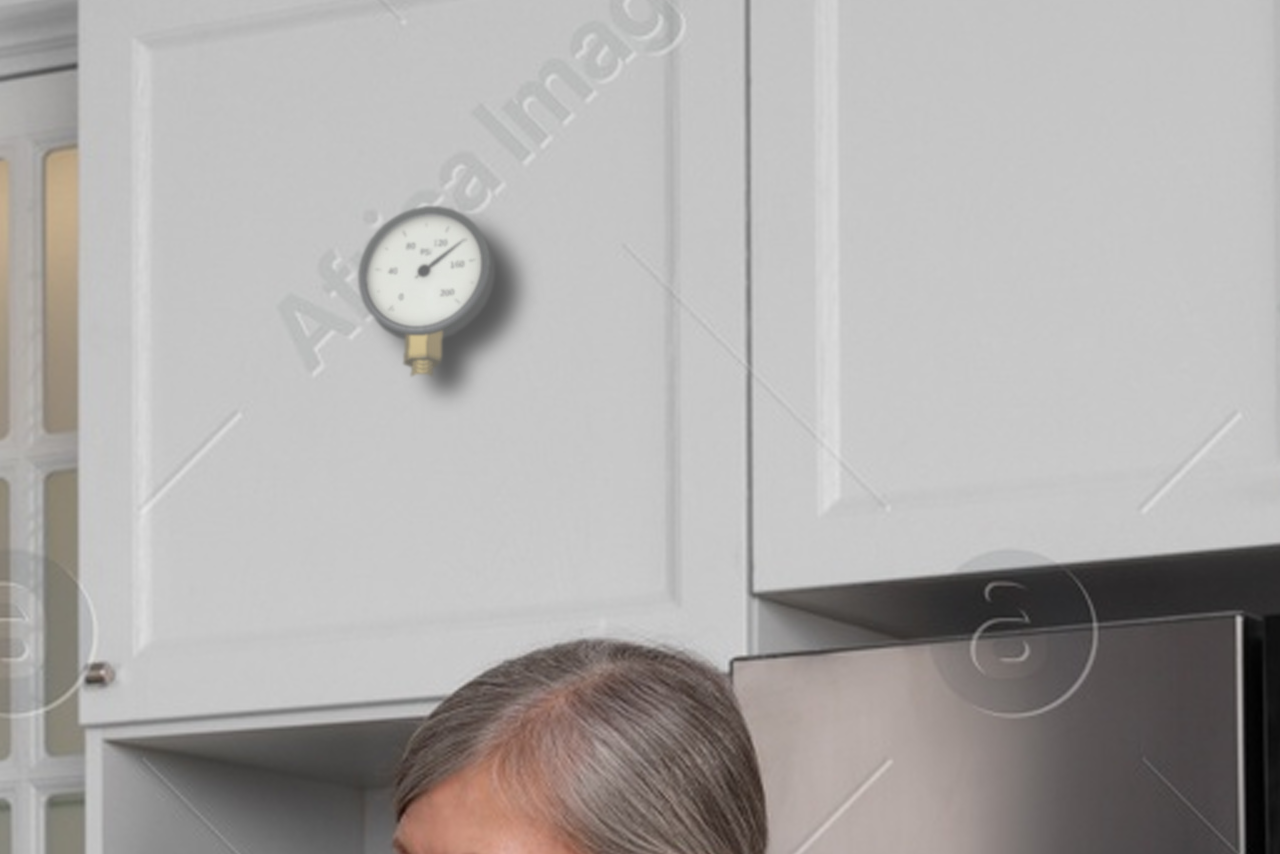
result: 140 psi
